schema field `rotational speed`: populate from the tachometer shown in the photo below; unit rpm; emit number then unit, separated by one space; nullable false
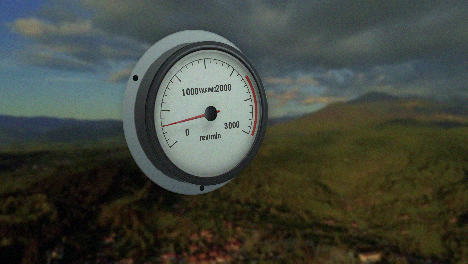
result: 300 rpm
